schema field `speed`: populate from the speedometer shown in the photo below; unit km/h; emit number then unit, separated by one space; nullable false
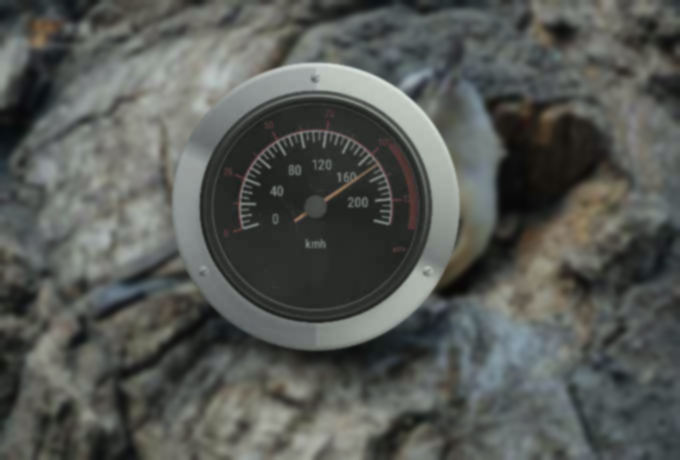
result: 170 km/h
